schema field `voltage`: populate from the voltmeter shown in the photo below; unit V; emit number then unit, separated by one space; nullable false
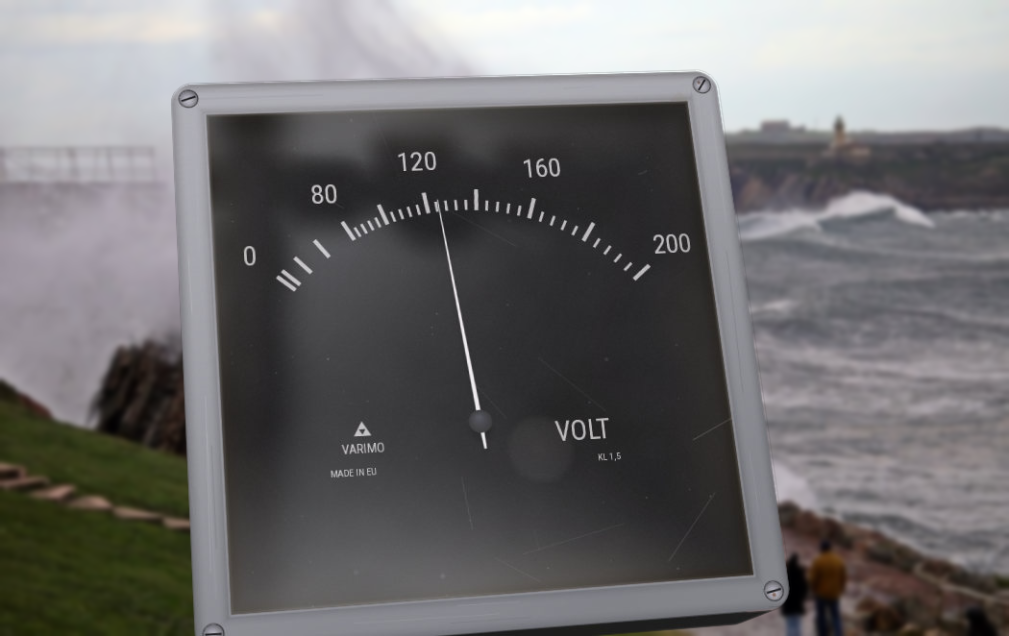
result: 124 V
